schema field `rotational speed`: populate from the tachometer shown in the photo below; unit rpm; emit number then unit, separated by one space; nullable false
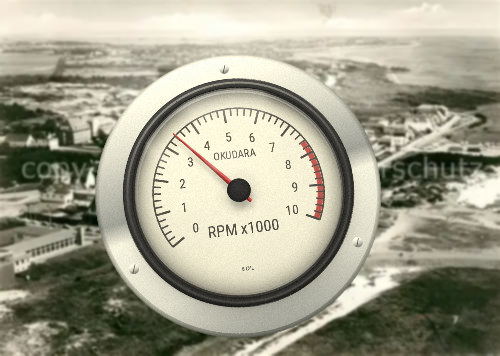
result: 3400 rpm
